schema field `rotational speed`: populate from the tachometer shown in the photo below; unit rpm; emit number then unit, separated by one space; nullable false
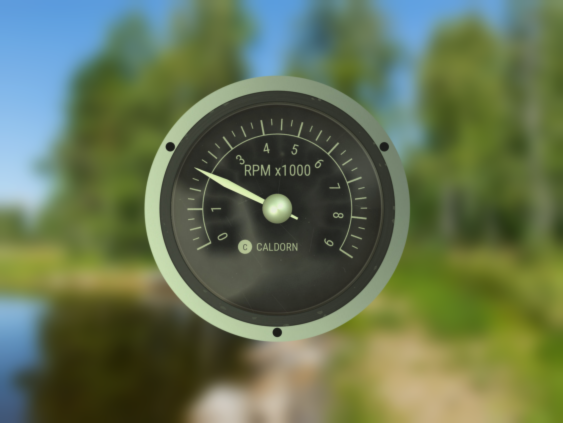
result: 2000 rpm
